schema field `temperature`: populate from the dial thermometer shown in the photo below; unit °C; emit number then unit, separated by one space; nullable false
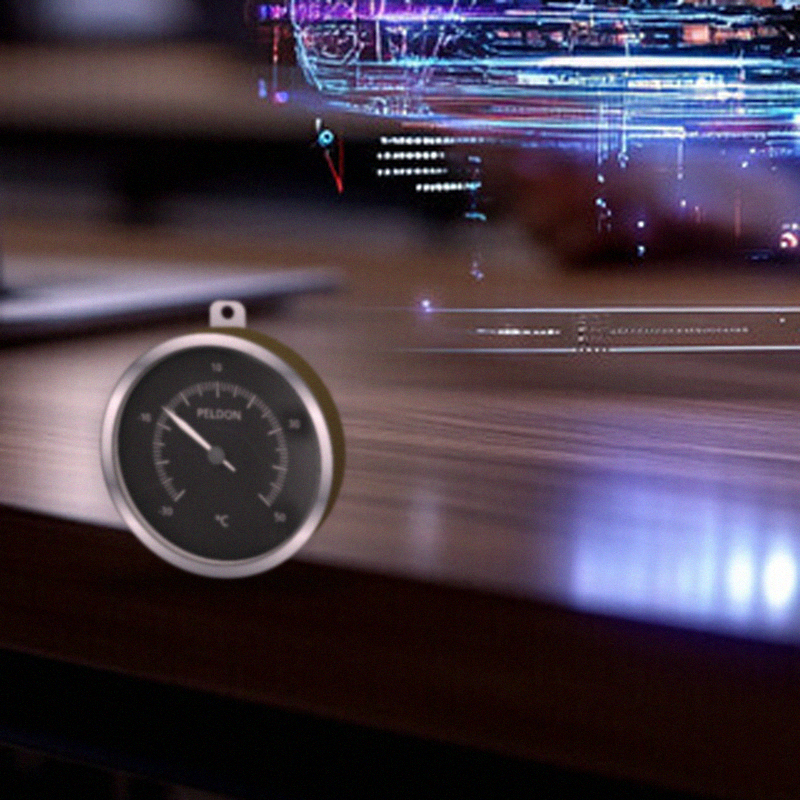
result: -5 °C
